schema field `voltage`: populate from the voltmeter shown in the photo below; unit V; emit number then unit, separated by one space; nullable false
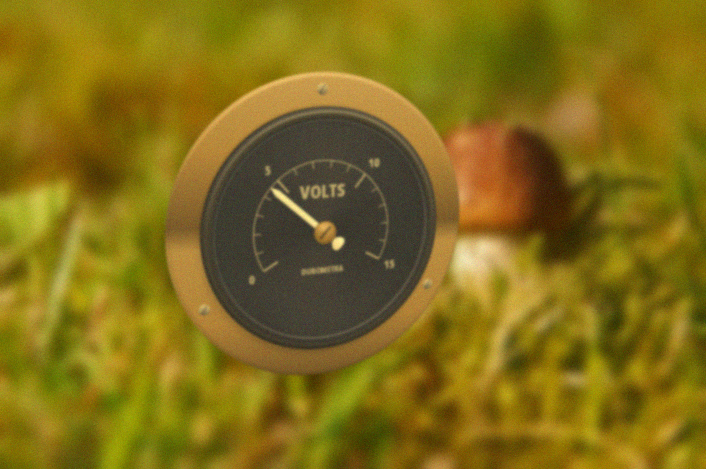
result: 4.5 V
